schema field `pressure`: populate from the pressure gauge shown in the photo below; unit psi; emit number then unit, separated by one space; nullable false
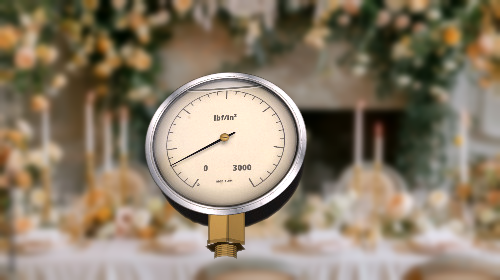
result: 300 psi
